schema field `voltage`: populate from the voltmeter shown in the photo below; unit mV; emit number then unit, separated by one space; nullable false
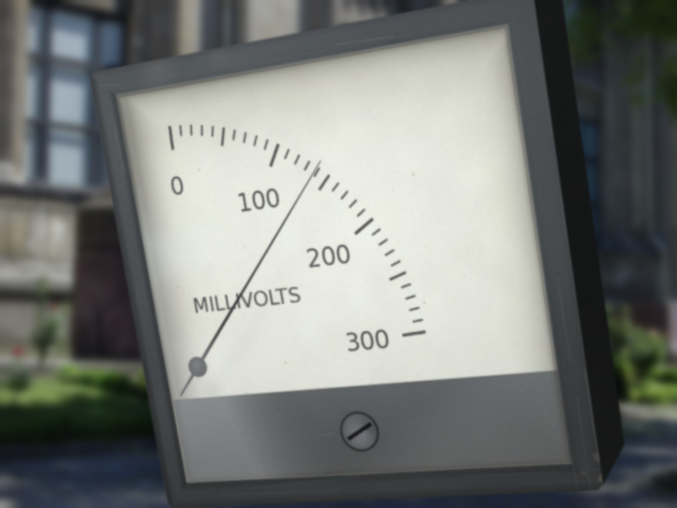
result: 140 mV
